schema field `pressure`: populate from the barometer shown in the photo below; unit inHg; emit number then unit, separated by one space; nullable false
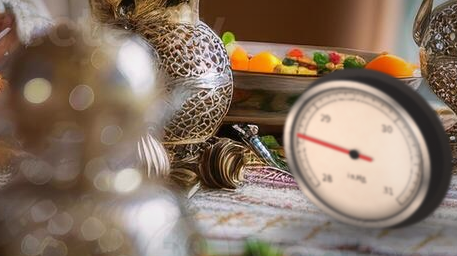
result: 28.6 inHg
